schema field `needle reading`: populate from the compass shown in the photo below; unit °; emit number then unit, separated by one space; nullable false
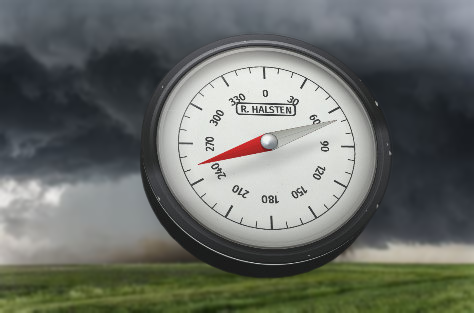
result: 250 °
